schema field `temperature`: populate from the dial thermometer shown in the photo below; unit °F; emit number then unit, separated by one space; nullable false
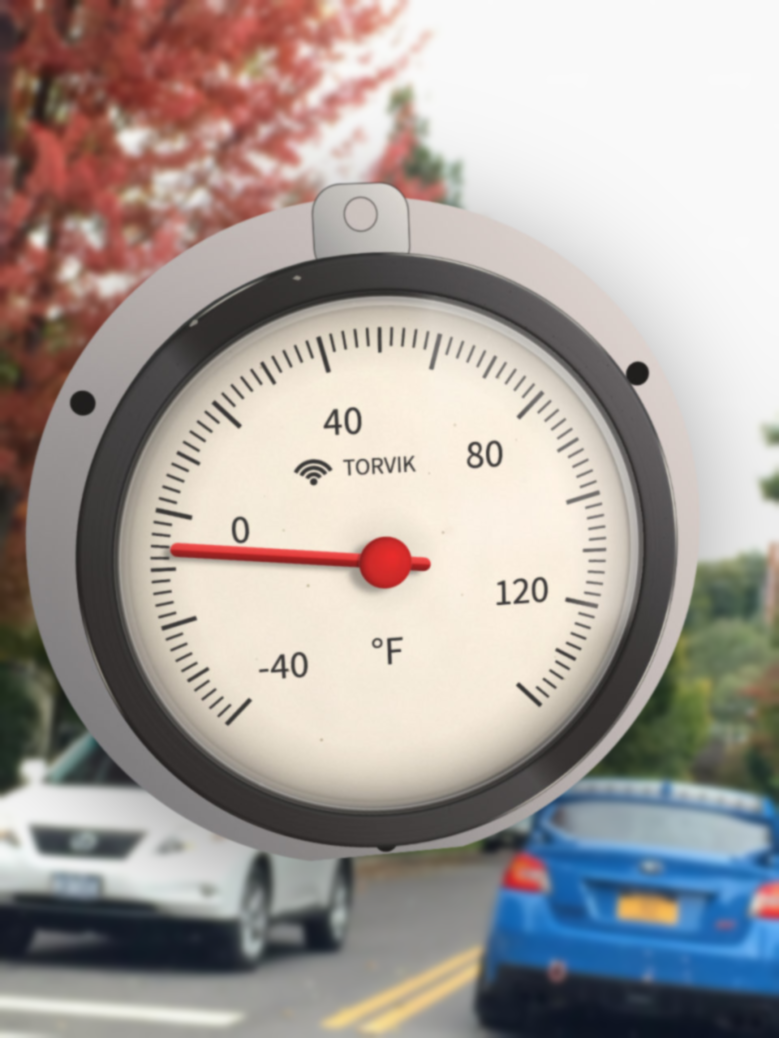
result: -6 °F
